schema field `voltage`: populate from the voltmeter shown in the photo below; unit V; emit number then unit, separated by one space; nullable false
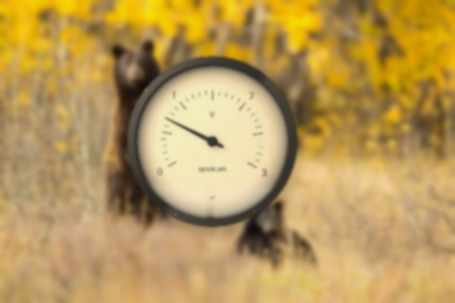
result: 0.7 V
